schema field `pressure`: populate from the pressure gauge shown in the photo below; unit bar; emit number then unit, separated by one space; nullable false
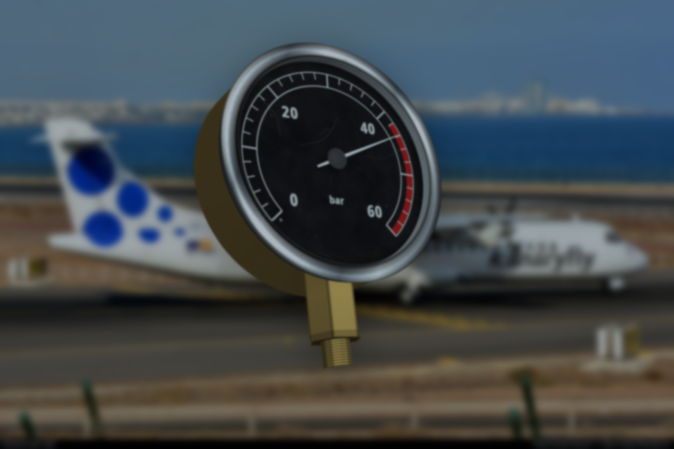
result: 44 bar
